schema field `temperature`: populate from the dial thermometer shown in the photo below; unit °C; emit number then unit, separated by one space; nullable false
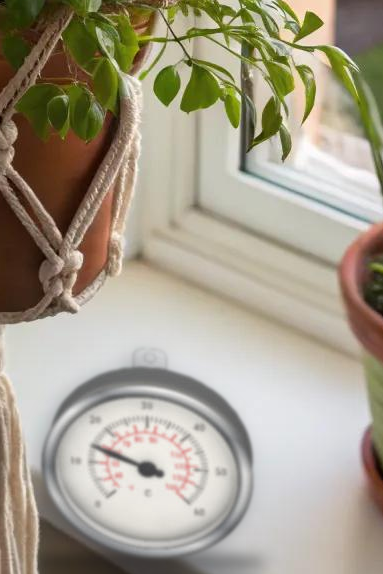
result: 15 °C
